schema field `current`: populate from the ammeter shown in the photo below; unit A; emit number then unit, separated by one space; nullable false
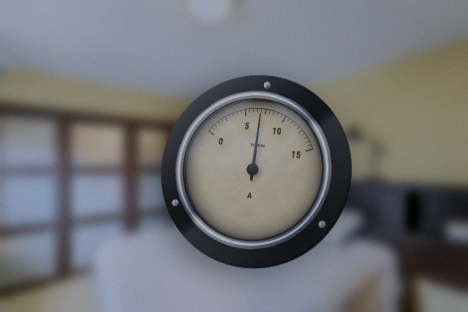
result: 7 A
